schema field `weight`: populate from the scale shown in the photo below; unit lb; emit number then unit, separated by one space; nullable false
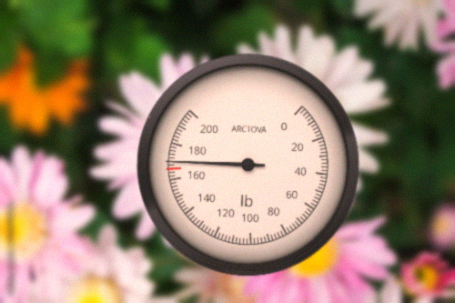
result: 170 lb
